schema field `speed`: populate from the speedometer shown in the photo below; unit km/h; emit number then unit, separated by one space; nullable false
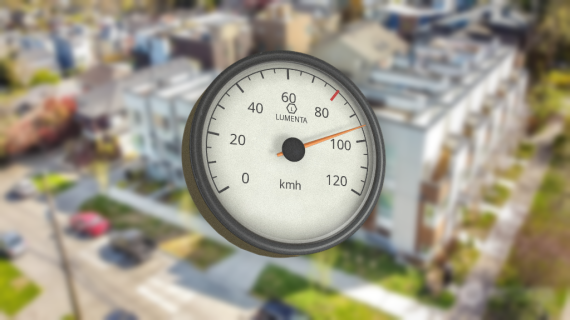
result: 95 km/h
